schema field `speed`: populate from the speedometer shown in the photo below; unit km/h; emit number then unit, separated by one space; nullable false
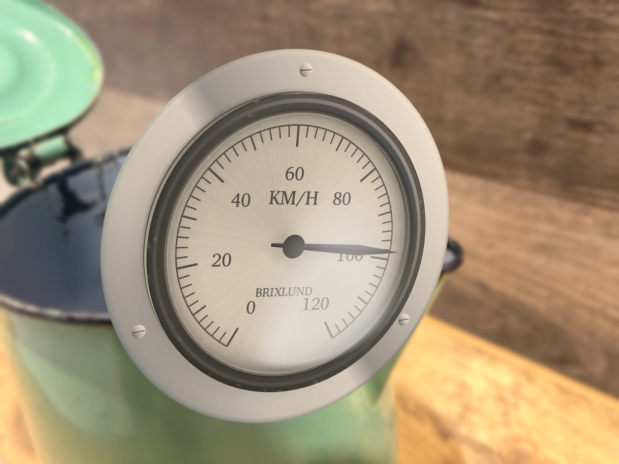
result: 98 km/h
